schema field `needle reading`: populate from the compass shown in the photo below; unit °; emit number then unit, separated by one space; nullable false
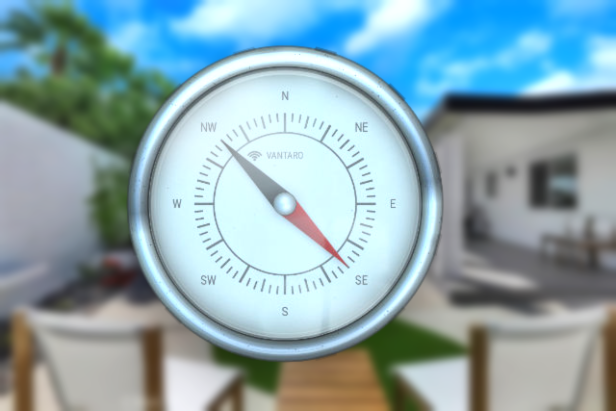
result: 135 °
